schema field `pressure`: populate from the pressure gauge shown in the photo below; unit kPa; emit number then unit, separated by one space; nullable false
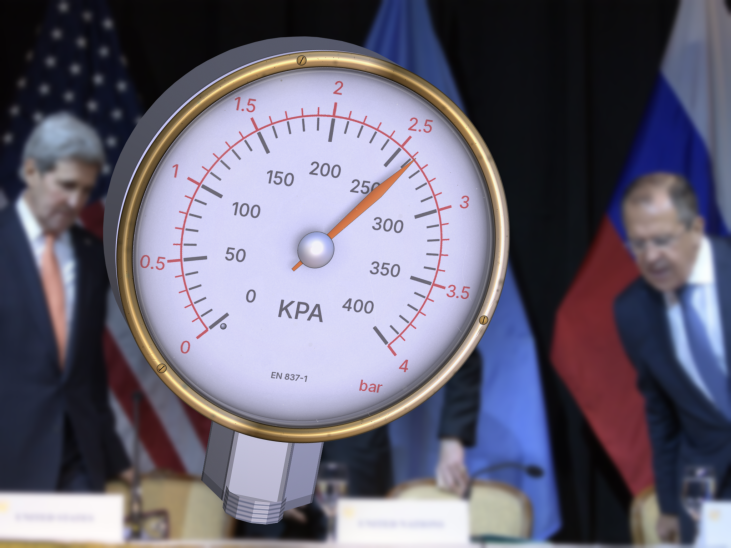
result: 260 kPa
